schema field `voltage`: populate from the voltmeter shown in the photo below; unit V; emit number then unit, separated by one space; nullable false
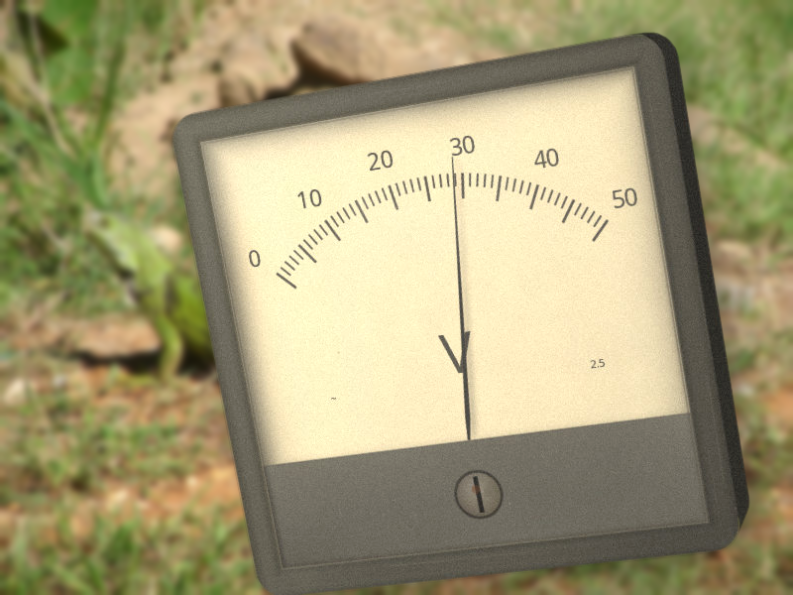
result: 29 V
